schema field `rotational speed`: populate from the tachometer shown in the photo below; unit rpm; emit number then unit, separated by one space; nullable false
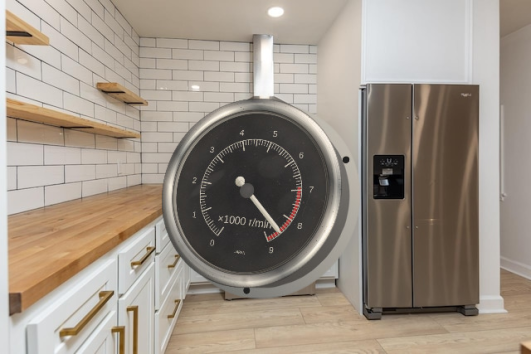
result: 8500 rpm
